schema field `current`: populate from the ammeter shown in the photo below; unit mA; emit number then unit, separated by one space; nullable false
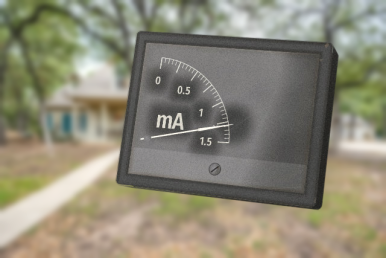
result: 1.3 mA
